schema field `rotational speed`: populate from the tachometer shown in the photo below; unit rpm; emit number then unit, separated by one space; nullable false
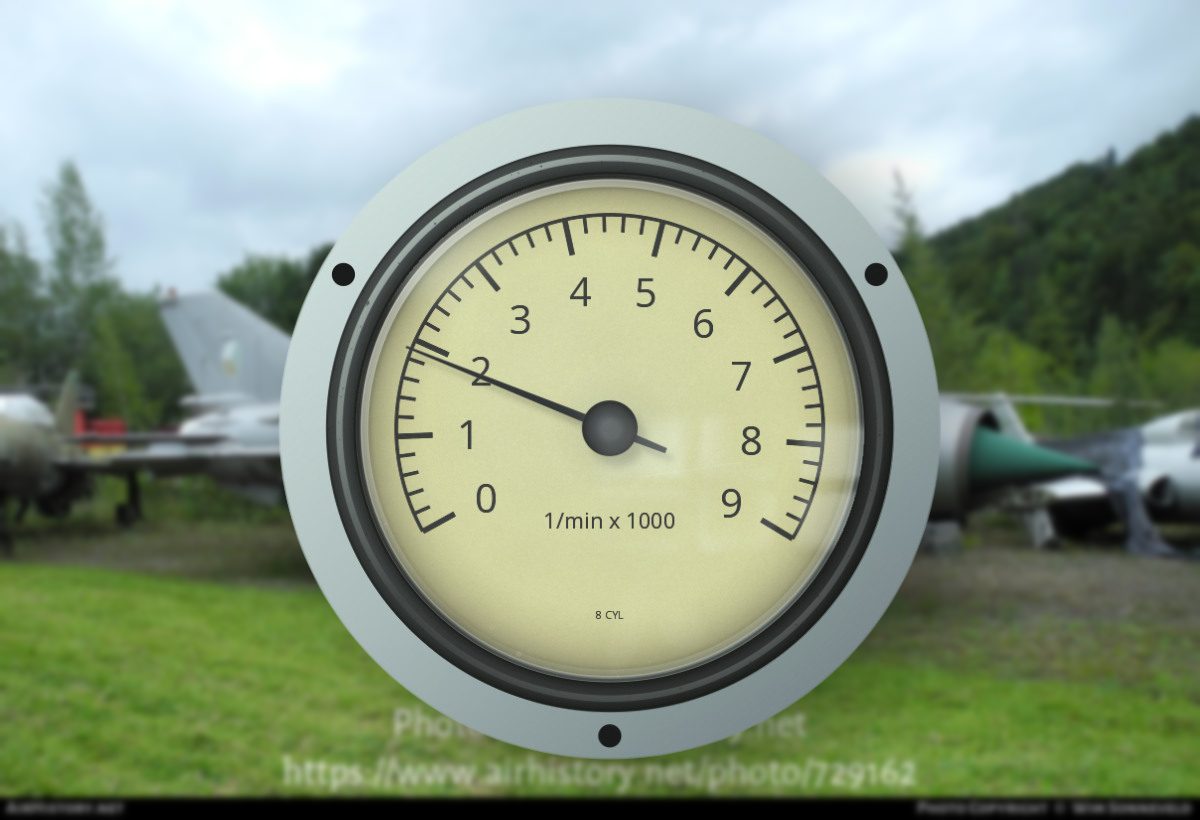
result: 1900 rpm
